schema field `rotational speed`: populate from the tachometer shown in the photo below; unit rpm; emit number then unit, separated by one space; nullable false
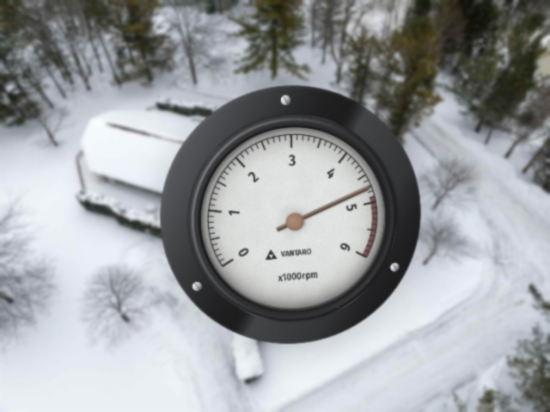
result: 4700 rpm
